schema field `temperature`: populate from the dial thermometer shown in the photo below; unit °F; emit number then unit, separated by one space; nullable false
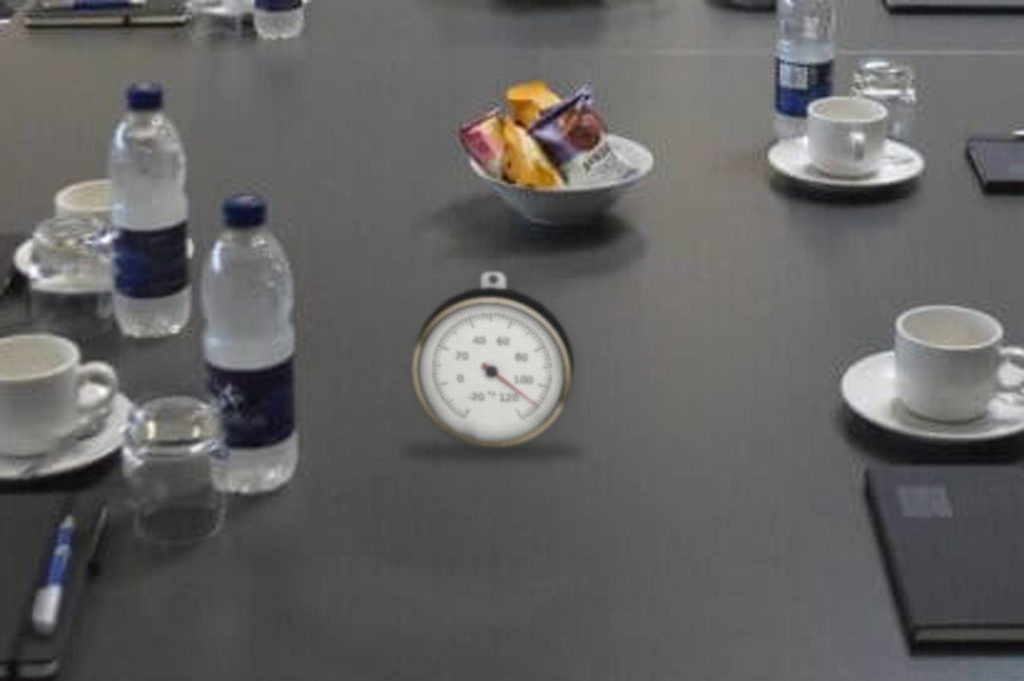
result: 110 °F
